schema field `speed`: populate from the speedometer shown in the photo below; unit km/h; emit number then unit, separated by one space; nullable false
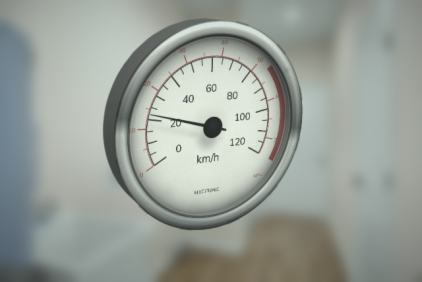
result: 22.5 km/h
